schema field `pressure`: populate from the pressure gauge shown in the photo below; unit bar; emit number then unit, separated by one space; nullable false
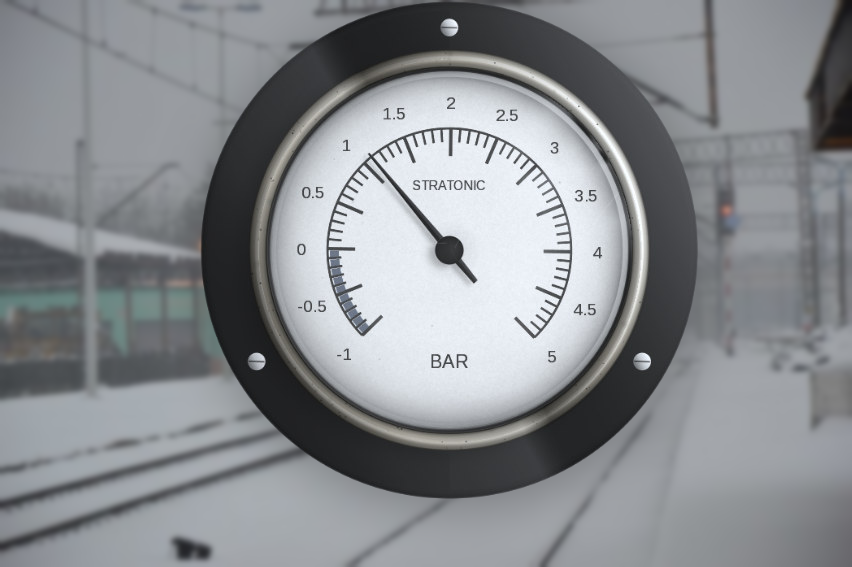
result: 1.1 bar
